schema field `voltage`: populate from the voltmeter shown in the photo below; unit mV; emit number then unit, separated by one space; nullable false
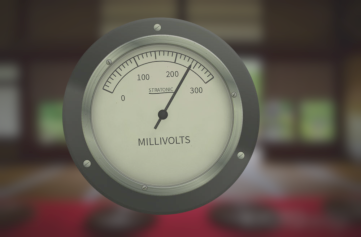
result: 240 mV
